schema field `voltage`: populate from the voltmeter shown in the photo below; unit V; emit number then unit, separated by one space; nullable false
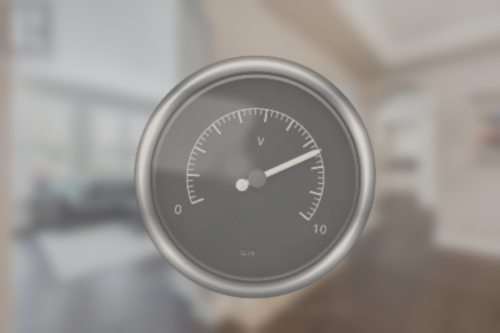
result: 7.4 V
